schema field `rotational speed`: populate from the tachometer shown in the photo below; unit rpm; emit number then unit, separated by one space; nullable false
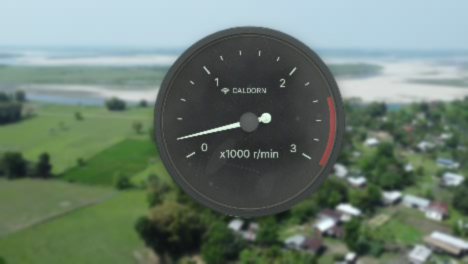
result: 200 rpm
